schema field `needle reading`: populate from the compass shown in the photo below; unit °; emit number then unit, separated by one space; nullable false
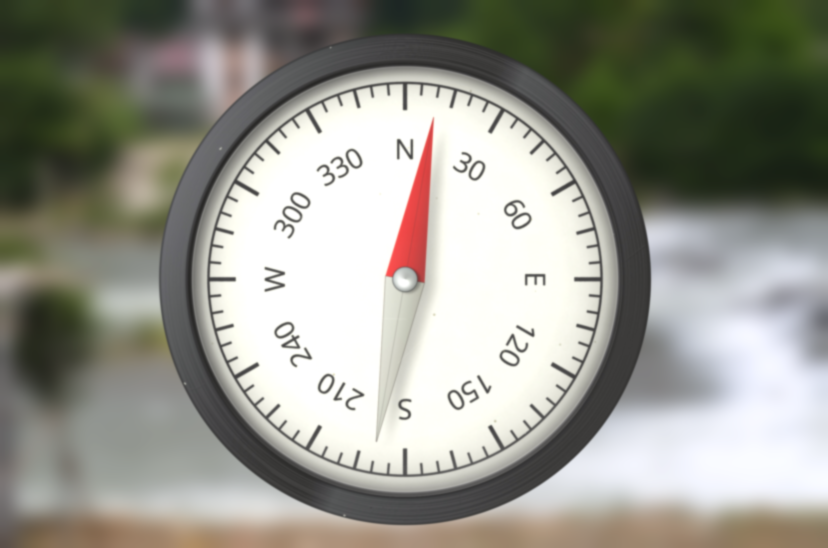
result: 10 °
